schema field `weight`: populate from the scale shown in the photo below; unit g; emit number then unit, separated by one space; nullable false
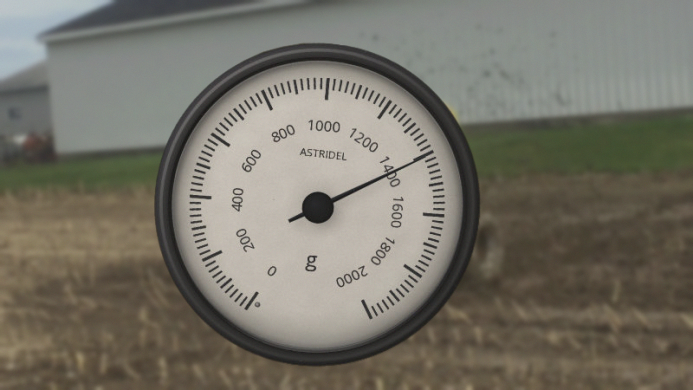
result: 1400 g
